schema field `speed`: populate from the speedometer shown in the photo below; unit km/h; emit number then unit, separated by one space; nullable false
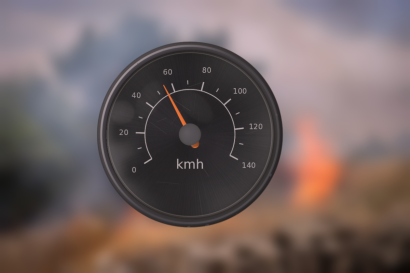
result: 55 km/h
